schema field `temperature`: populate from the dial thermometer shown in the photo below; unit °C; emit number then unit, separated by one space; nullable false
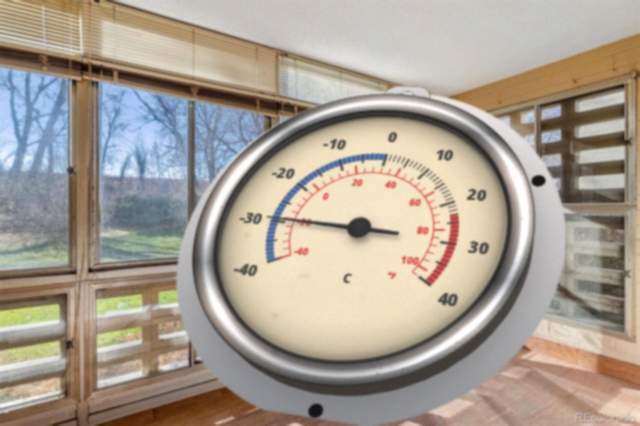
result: -30 °C
